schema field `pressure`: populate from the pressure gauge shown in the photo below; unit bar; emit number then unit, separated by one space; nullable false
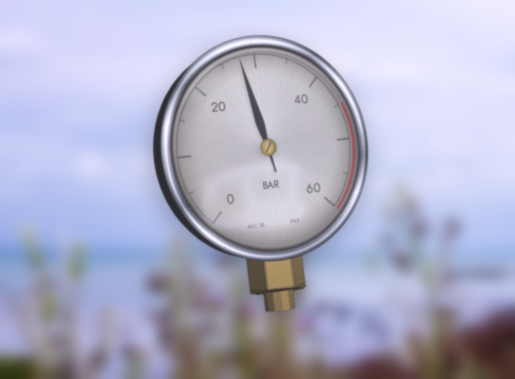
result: 27.5 bar
